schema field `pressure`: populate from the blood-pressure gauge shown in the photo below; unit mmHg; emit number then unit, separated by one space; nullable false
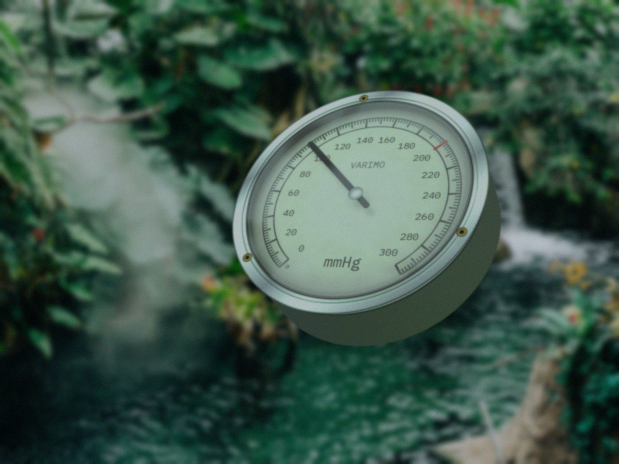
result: 100 mmHg
